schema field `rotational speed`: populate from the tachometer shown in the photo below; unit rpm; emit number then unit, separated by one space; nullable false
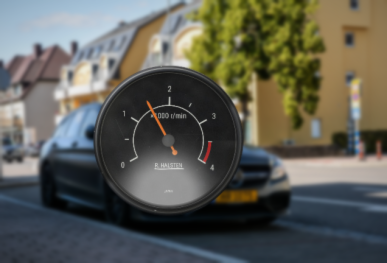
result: 1500 rpm
